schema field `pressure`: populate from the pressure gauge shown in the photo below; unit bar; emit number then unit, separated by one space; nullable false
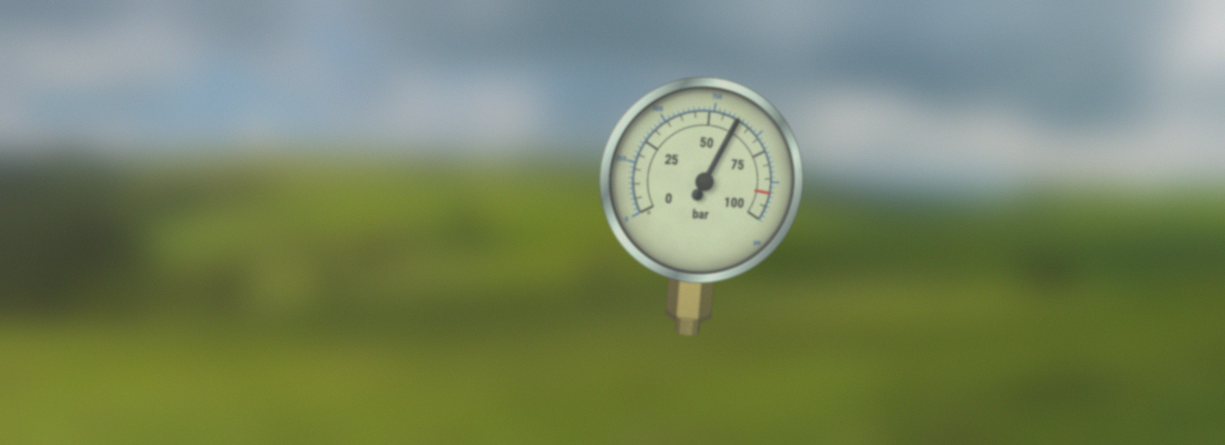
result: 60 bar
